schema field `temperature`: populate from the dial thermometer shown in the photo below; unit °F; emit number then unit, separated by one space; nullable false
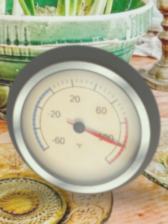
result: 100 °F
